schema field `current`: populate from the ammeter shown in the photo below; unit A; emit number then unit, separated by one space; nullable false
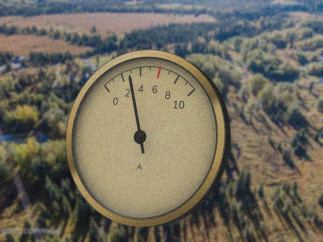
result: 3 A
